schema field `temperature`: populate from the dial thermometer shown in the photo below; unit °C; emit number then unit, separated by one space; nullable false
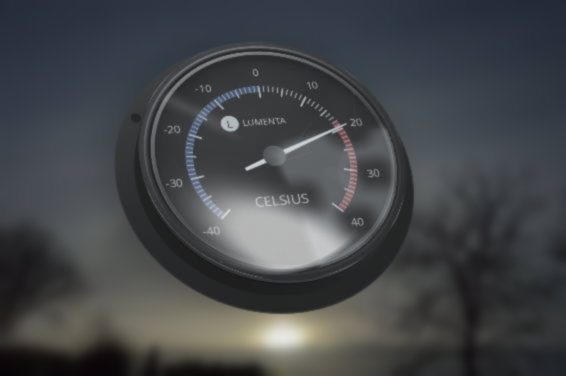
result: 20 °C
